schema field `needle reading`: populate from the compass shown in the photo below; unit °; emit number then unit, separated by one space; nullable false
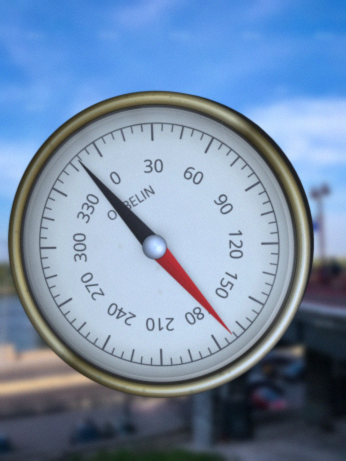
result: 170 °
